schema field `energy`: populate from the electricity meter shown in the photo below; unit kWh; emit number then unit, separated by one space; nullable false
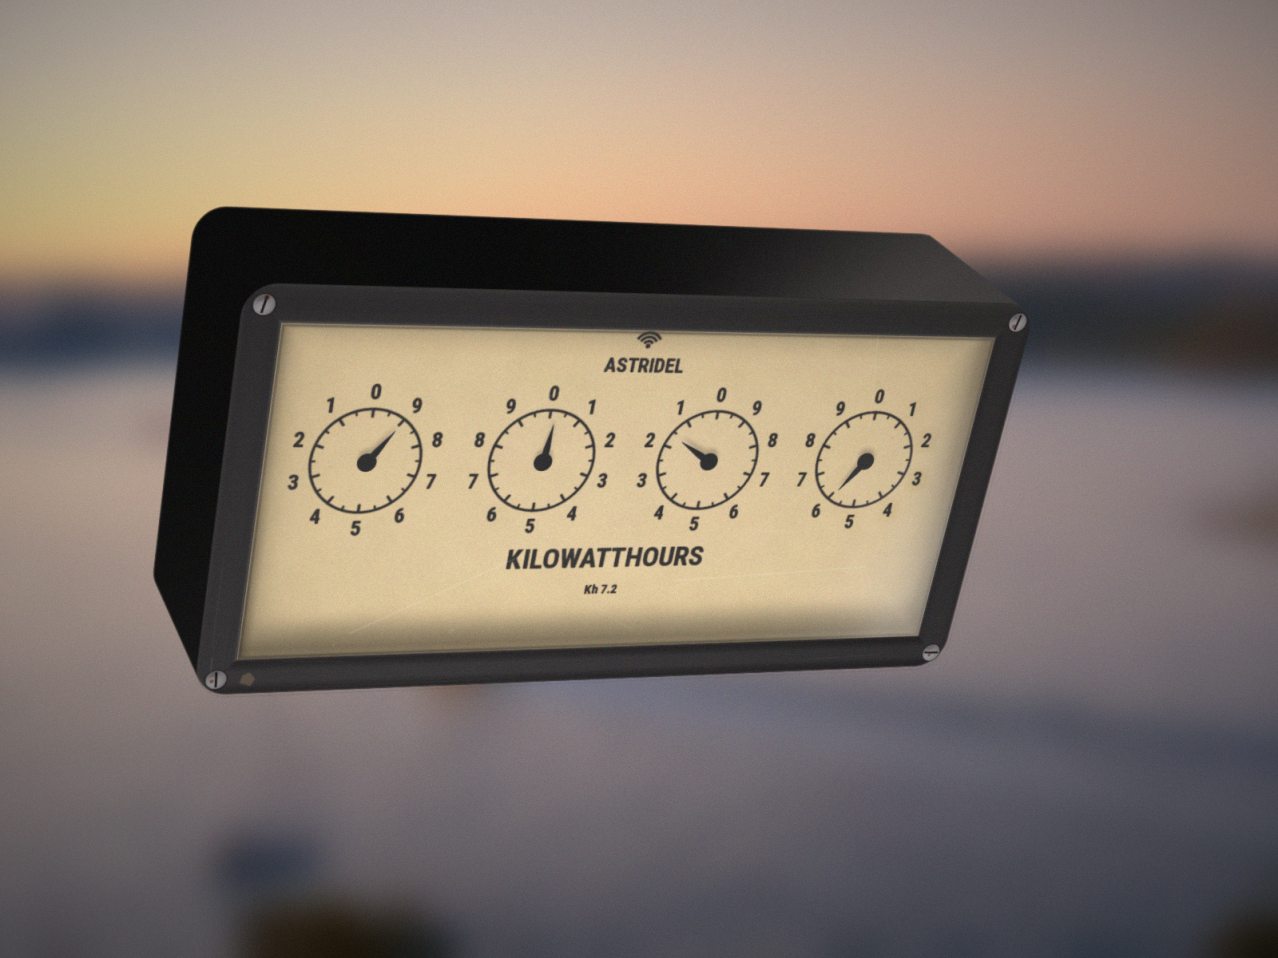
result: 9016 kWh
